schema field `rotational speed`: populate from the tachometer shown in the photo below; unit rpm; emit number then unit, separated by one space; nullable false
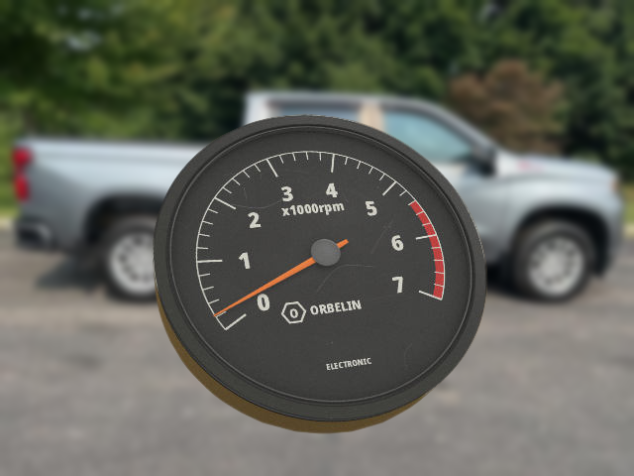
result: 200 rpm
